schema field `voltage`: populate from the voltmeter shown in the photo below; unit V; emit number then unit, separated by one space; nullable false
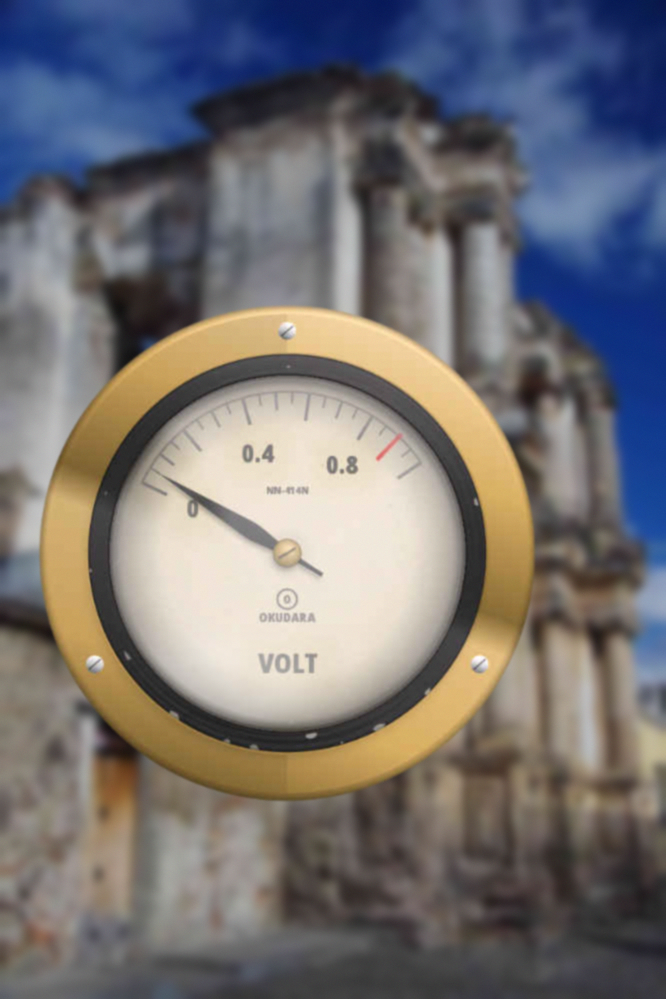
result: 0.05 V
